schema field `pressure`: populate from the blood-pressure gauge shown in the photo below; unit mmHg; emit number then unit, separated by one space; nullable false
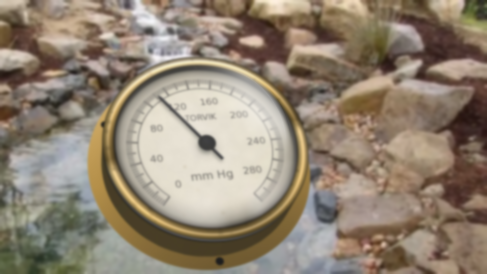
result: 110 mmHg
